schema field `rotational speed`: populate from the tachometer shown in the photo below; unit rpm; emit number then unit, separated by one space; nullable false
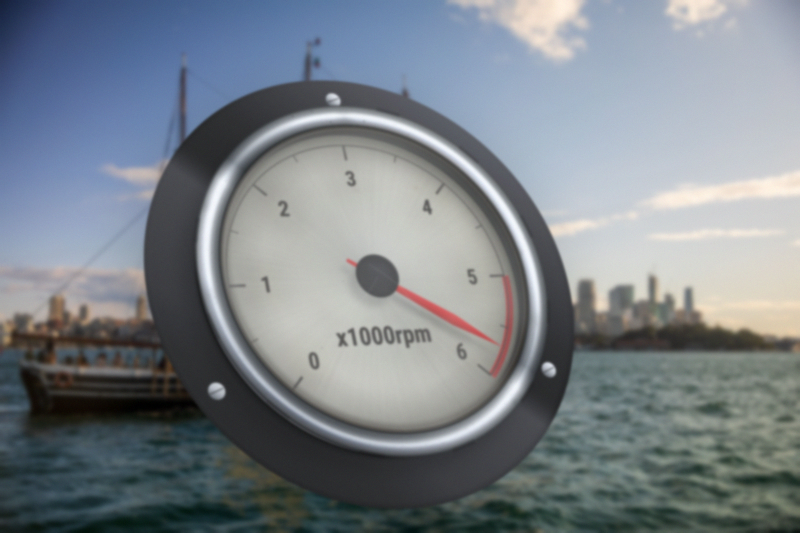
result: 5750 rpm
